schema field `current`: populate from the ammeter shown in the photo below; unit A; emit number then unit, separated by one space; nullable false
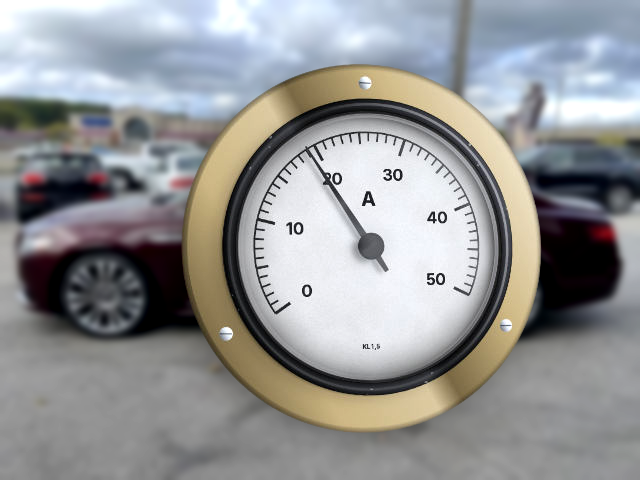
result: 19 A
